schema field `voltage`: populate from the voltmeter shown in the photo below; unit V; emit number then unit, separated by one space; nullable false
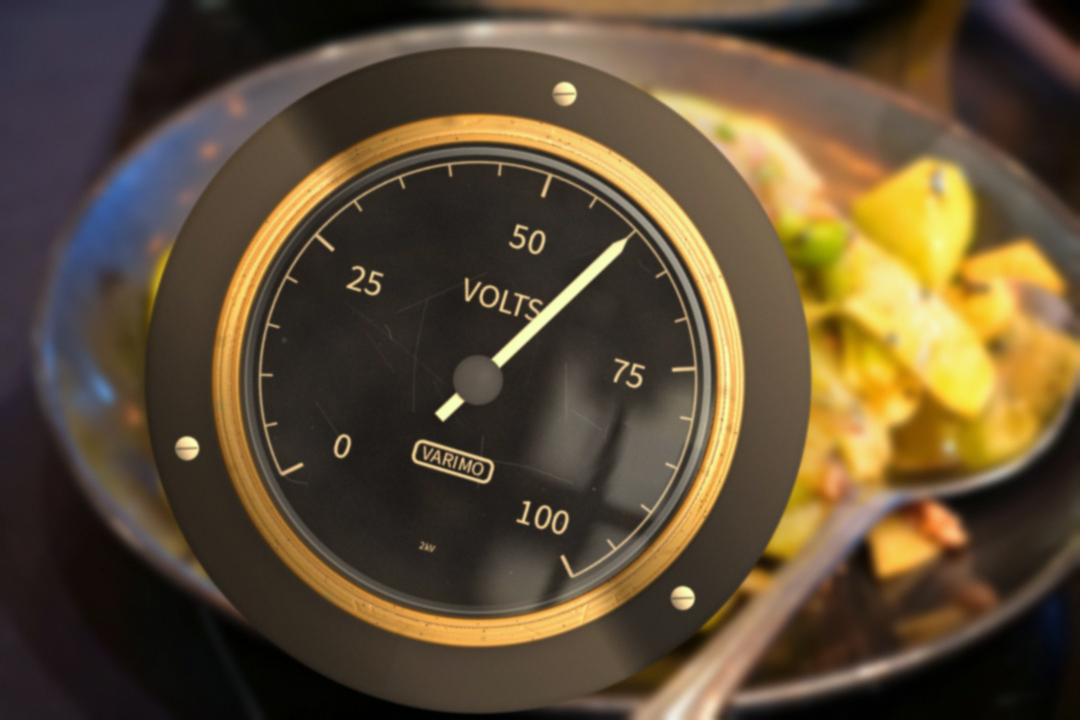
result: 60 V
